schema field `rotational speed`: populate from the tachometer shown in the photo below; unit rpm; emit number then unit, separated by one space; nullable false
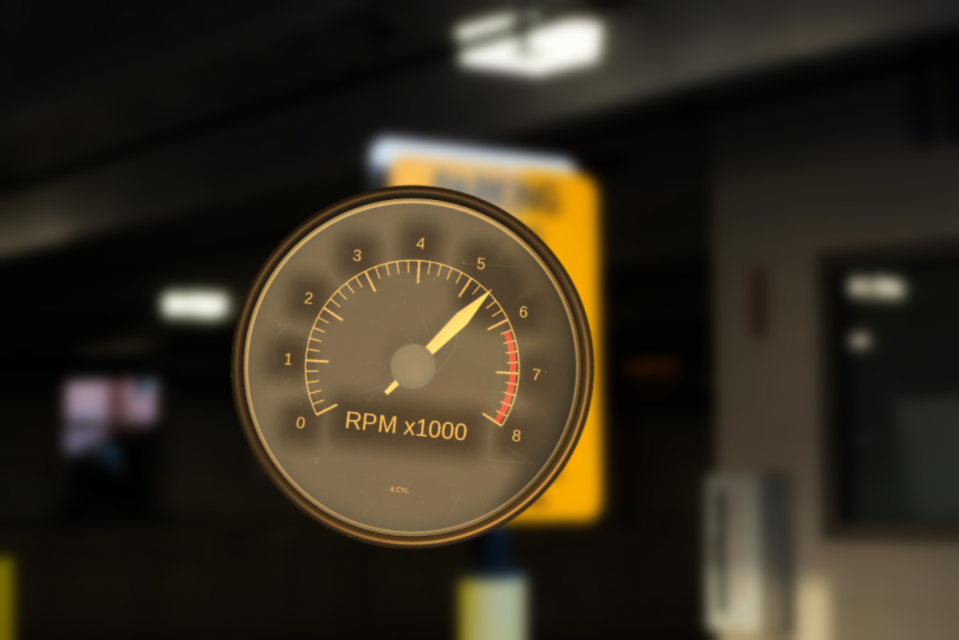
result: 5400 rpm
